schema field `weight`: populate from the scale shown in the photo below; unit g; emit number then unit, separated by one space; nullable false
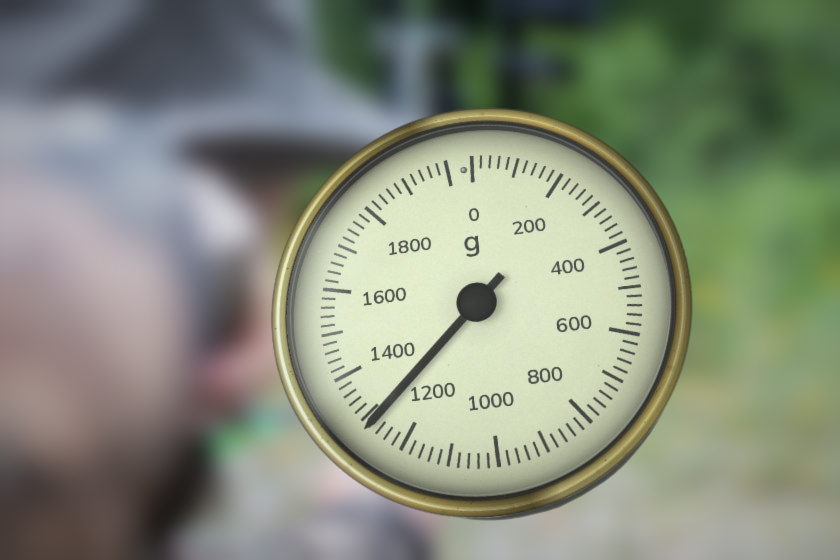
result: 1280 g
